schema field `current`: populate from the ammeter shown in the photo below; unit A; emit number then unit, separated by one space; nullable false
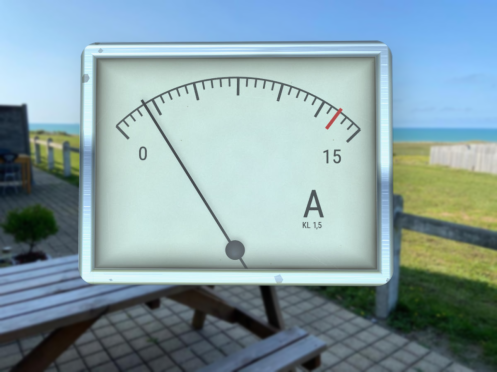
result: 2 A
